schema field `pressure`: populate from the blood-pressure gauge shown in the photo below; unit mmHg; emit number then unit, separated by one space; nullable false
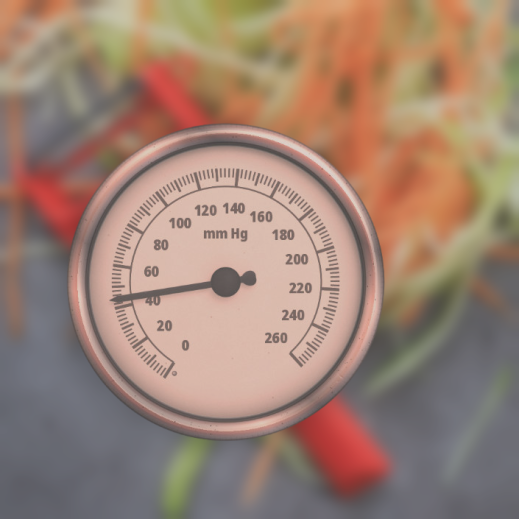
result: 44 mmHg
